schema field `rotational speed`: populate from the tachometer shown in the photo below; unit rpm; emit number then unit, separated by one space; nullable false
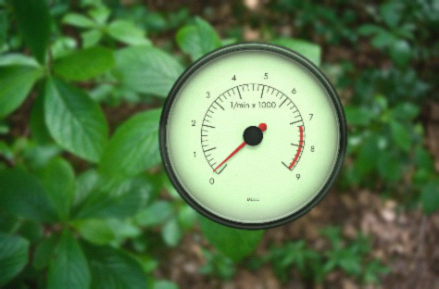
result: 200 rpm
